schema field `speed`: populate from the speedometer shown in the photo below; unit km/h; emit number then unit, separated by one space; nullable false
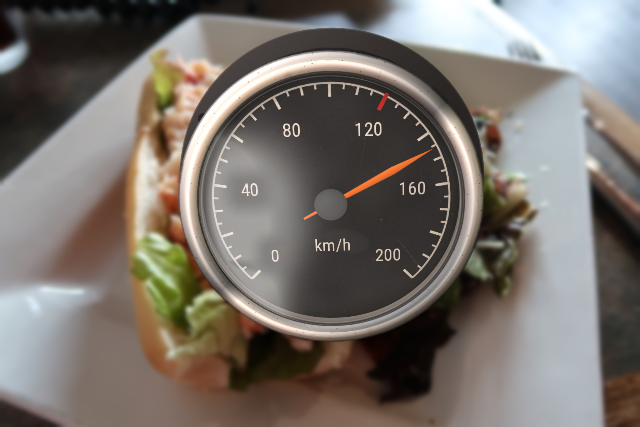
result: 145 km/h
